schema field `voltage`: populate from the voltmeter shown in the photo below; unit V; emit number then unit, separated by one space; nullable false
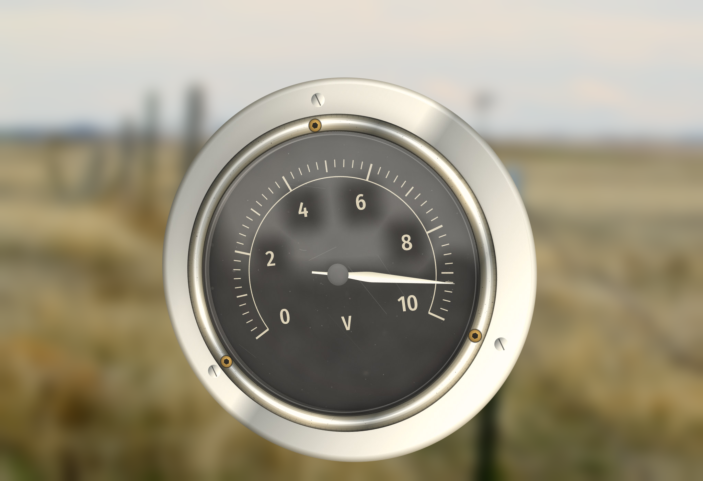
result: 9.2 V
